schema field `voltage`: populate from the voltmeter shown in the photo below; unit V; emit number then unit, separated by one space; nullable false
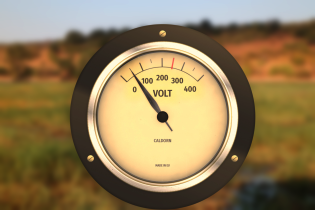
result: 50 V
